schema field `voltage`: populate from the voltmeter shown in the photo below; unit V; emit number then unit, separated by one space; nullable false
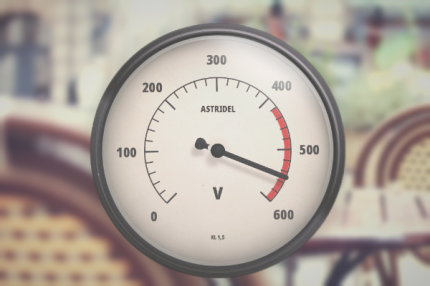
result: 550 V
